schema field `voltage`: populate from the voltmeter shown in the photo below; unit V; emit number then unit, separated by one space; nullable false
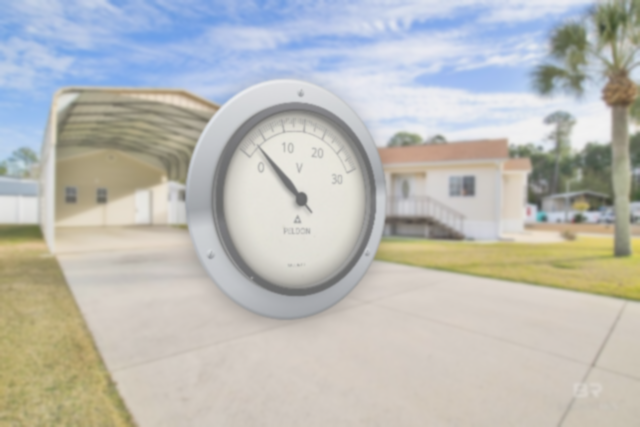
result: 2.5 V
